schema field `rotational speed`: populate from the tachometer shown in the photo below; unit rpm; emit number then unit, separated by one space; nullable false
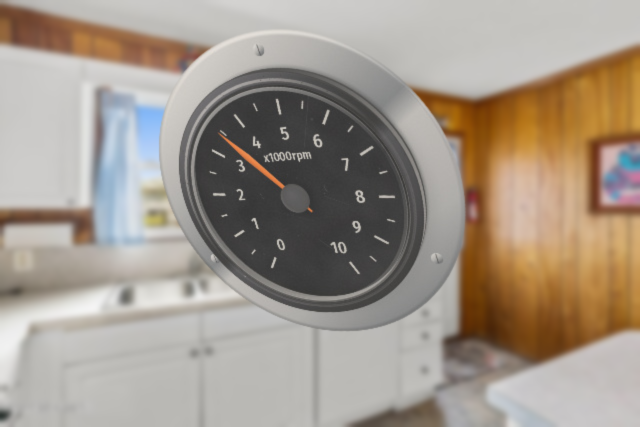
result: 3500 rpm
